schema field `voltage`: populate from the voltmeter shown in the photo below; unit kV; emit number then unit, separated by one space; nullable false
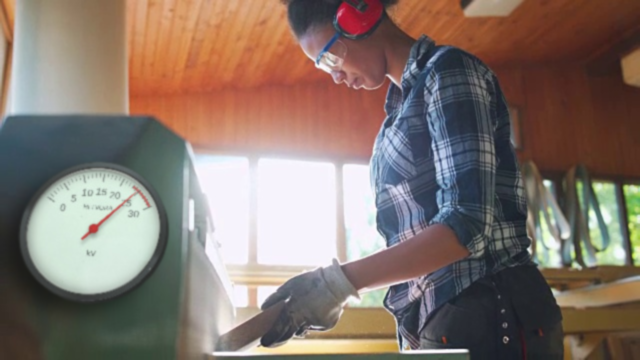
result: 25 kV
